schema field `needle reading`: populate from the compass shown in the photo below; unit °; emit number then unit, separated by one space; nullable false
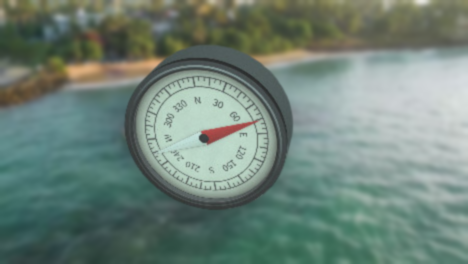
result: 75 °
